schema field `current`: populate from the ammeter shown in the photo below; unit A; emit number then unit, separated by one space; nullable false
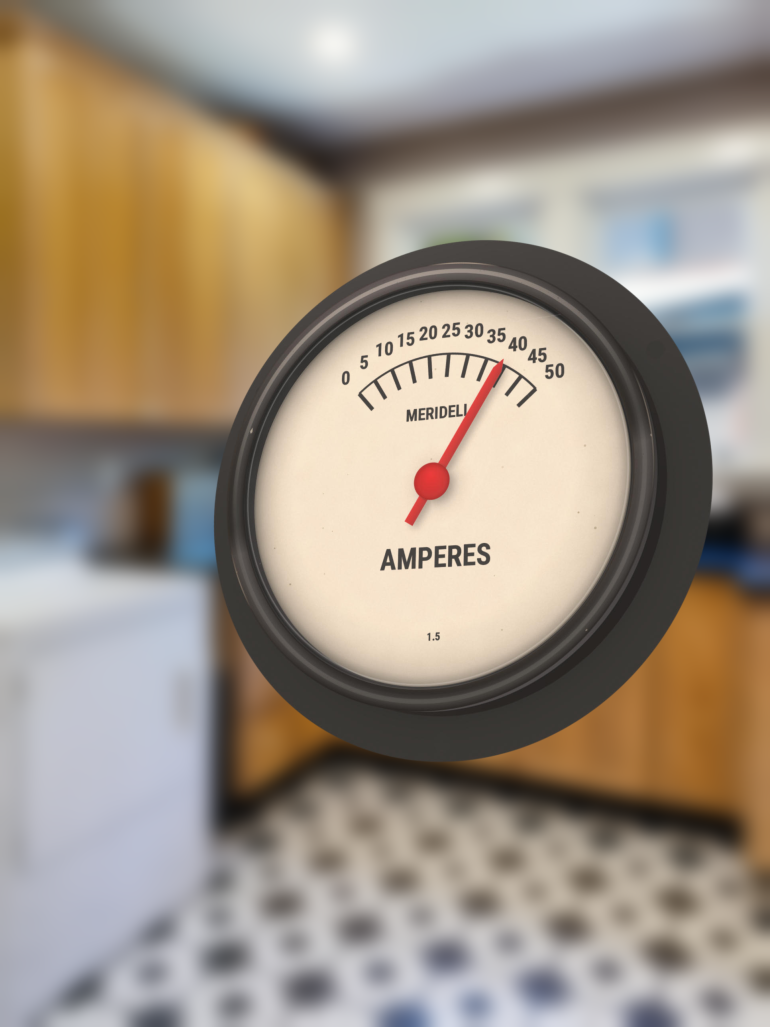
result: 40 A
